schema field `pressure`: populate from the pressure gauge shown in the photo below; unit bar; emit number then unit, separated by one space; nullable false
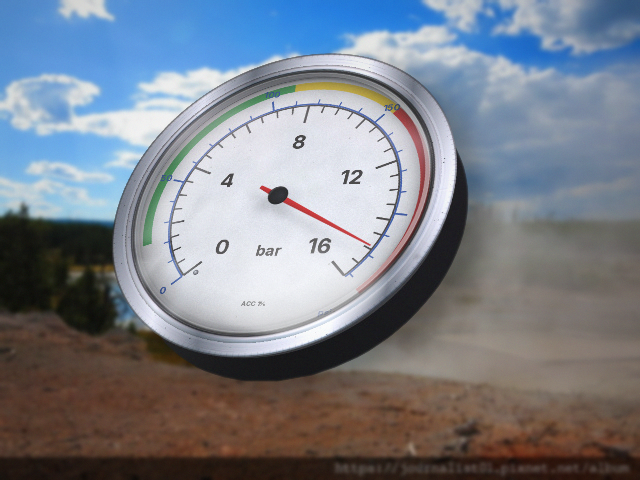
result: 15 bar
